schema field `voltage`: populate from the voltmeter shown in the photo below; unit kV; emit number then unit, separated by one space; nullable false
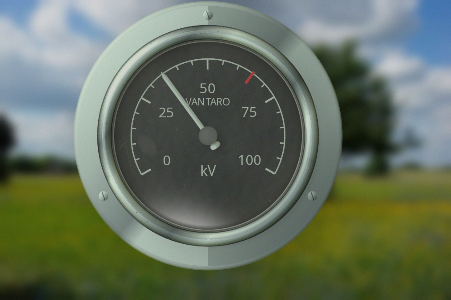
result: 35 kV
